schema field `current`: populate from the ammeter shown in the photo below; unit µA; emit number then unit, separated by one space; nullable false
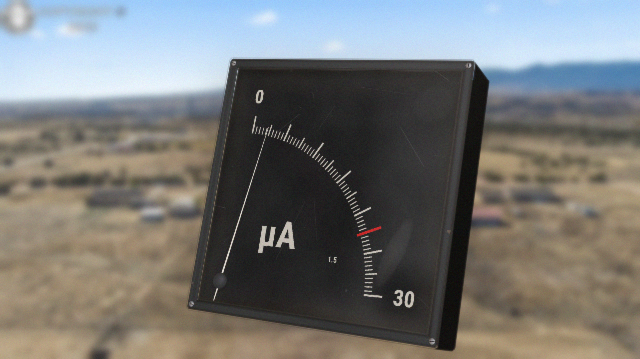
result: 2.5 µA
